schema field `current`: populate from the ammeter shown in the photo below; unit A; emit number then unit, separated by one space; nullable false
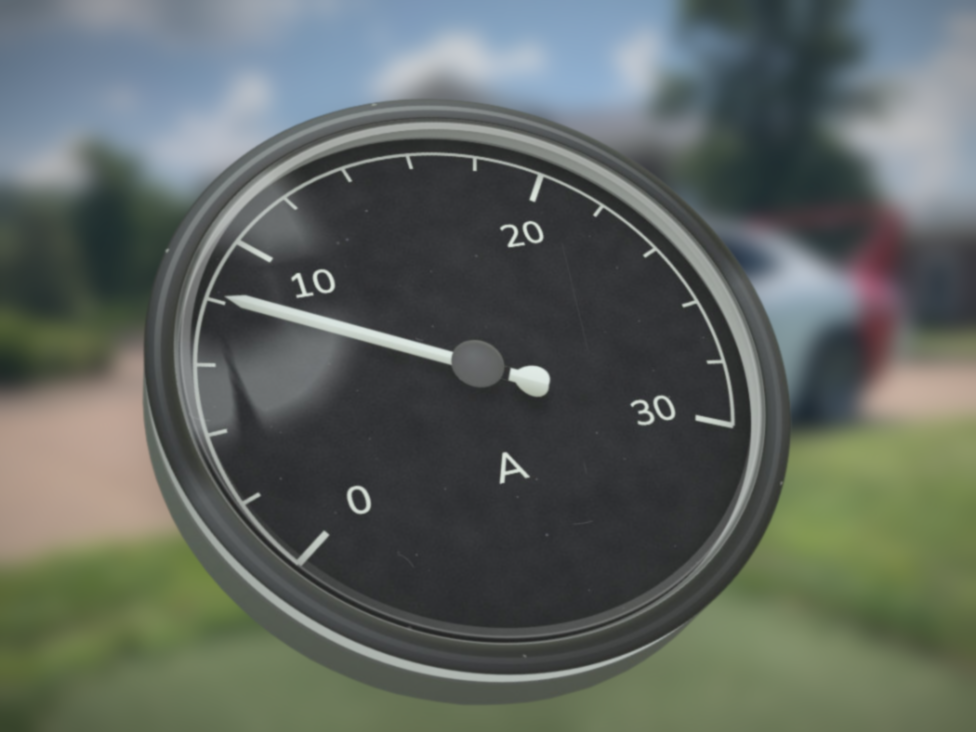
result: 8 A
